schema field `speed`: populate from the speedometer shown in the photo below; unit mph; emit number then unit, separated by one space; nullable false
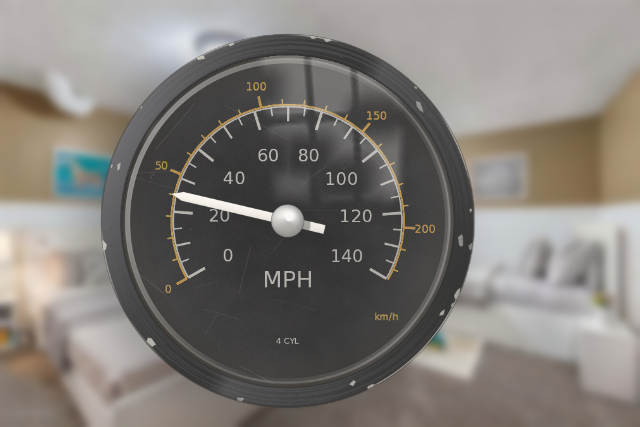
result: 25 mph
